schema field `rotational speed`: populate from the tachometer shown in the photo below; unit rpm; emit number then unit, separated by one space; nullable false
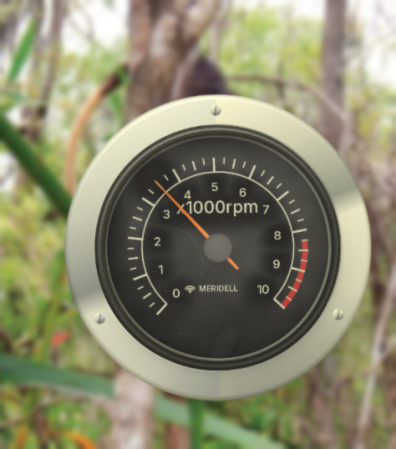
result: 3500 rpm
